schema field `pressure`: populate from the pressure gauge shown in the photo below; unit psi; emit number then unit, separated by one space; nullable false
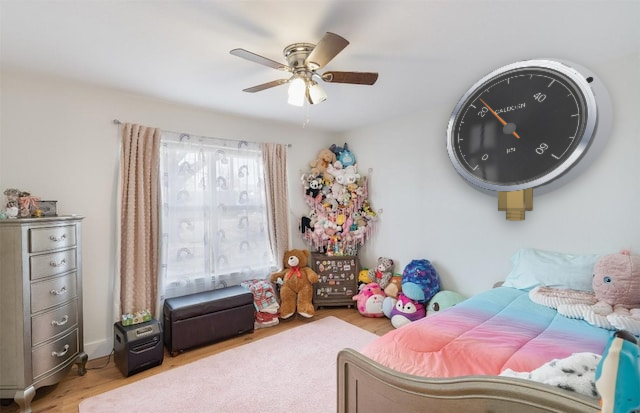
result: 22.5 psi
